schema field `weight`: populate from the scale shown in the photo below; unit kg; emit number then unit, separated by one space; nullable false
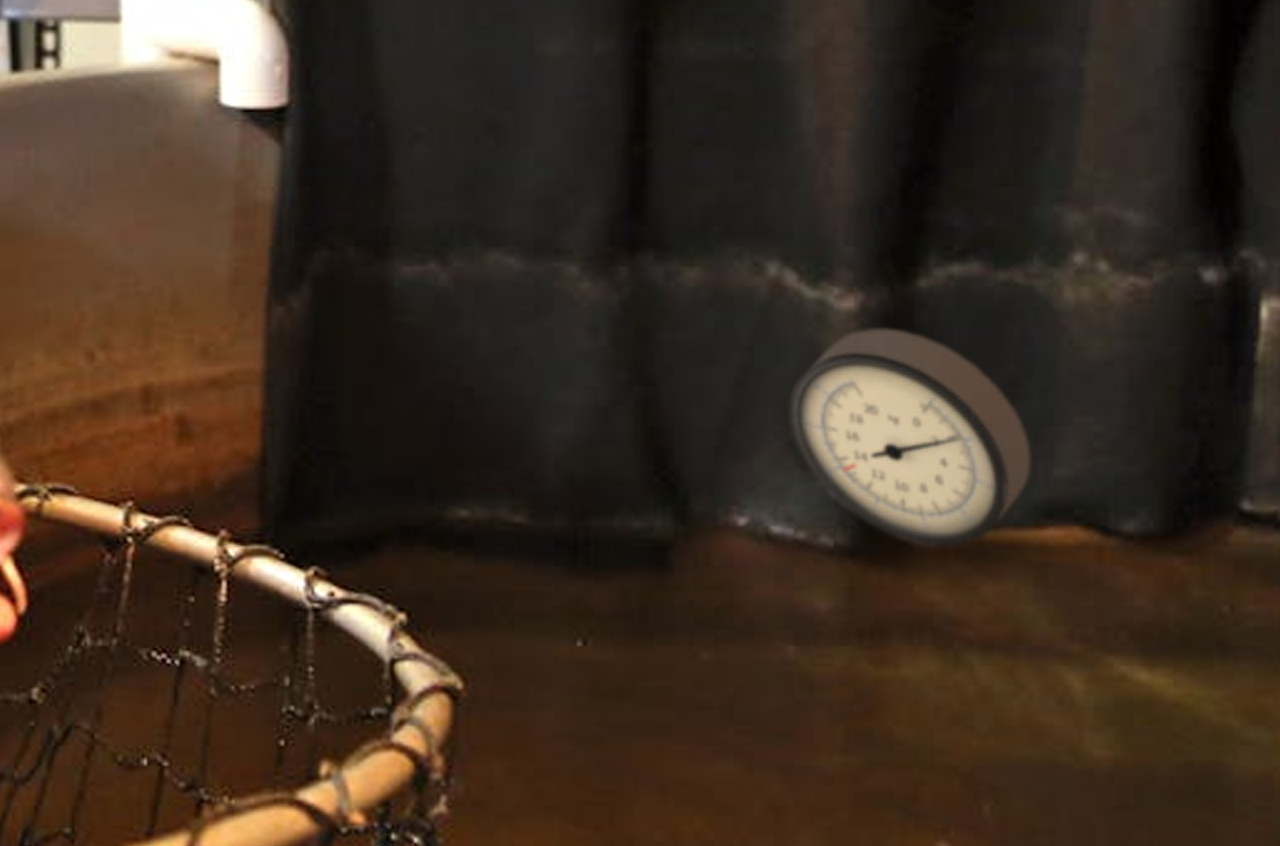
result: 2 kg
